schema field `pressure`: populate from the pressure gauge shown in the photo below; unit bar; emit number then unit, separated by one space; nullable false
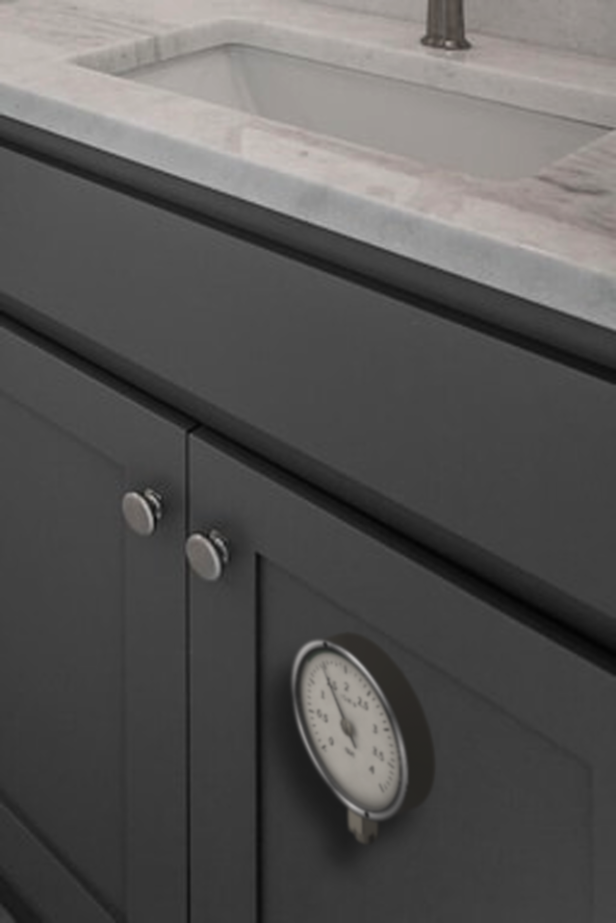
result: 1.5 bar
